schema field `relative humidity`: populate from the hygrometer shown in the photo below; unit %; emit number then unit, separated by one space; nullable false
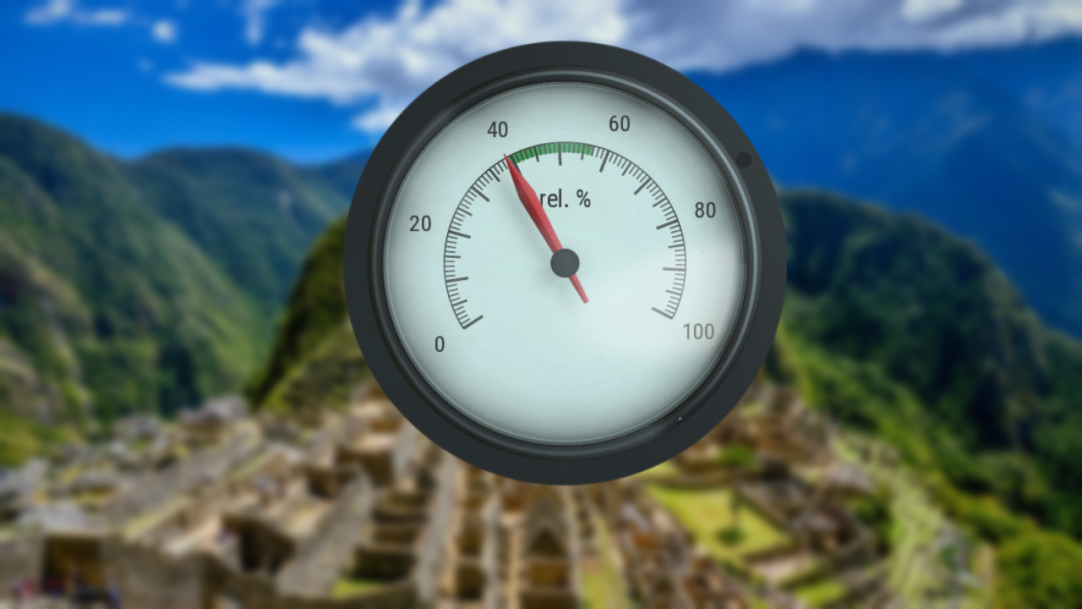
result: 39 %
